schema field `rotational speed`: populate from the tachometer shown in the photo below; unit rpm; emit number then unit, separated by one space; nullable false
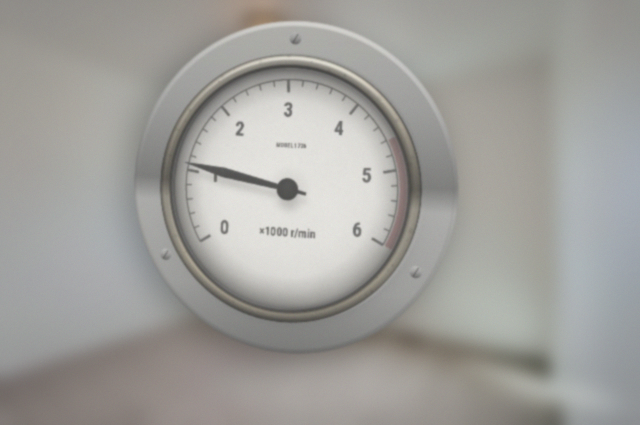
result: 1100 rpm
